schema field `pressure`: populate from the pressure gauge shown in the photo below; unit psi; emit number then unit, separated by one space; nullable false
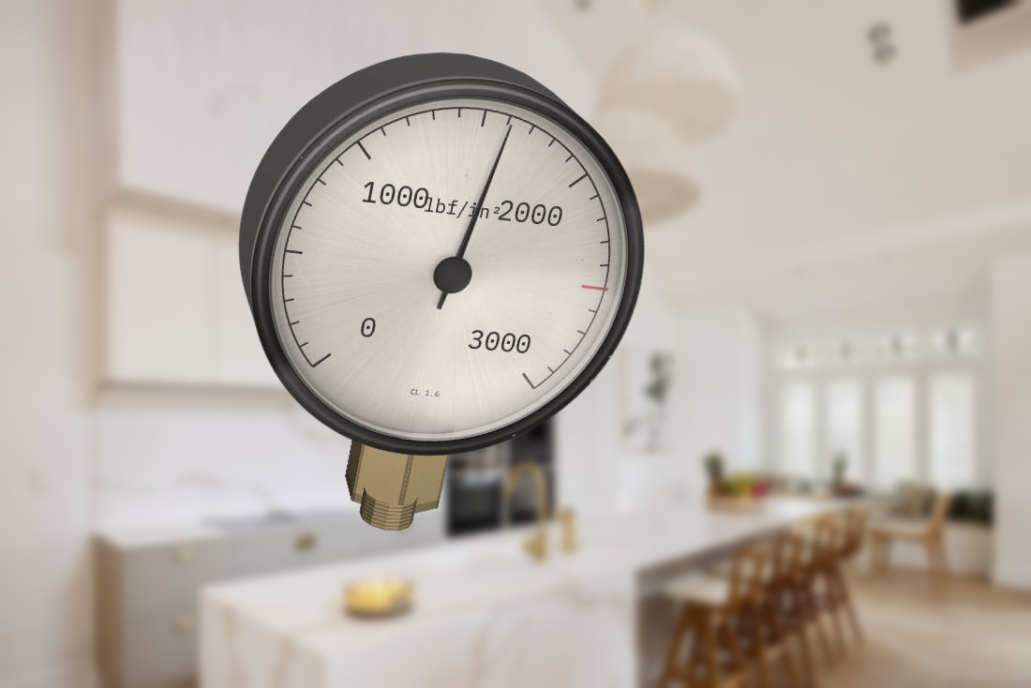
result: 1600 psi
